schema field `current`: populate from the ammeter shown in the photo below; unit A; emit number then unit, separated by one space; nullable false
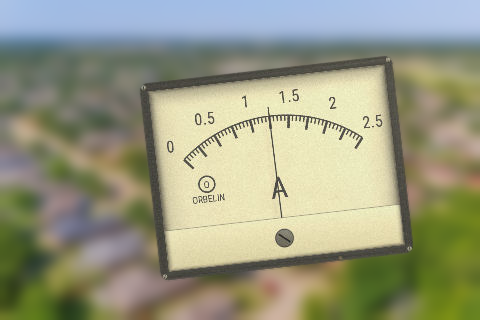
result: 1.25 A
